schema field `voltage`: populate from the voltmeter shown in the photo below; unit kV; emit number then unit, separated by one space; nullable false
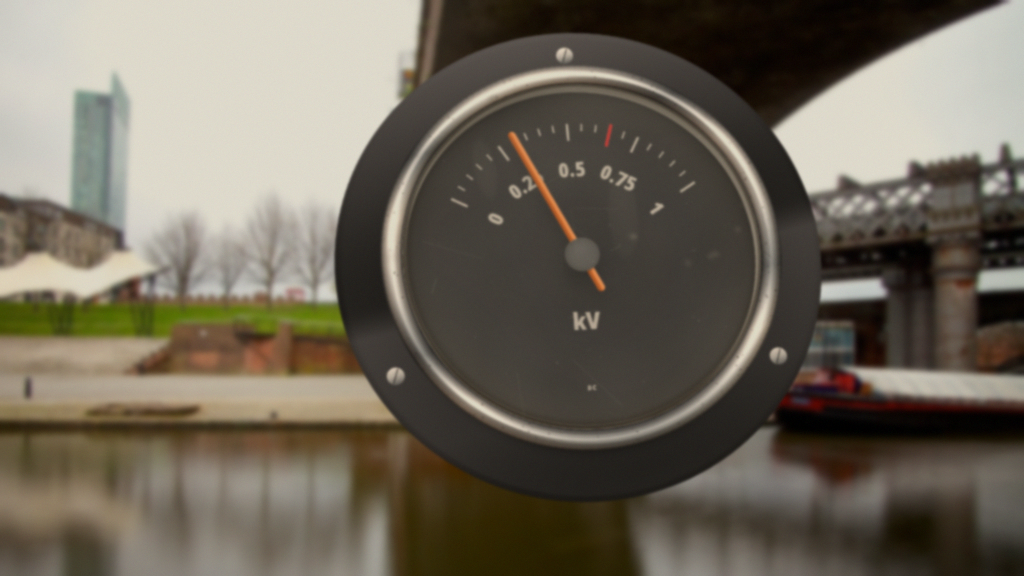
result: 0.3 kV
